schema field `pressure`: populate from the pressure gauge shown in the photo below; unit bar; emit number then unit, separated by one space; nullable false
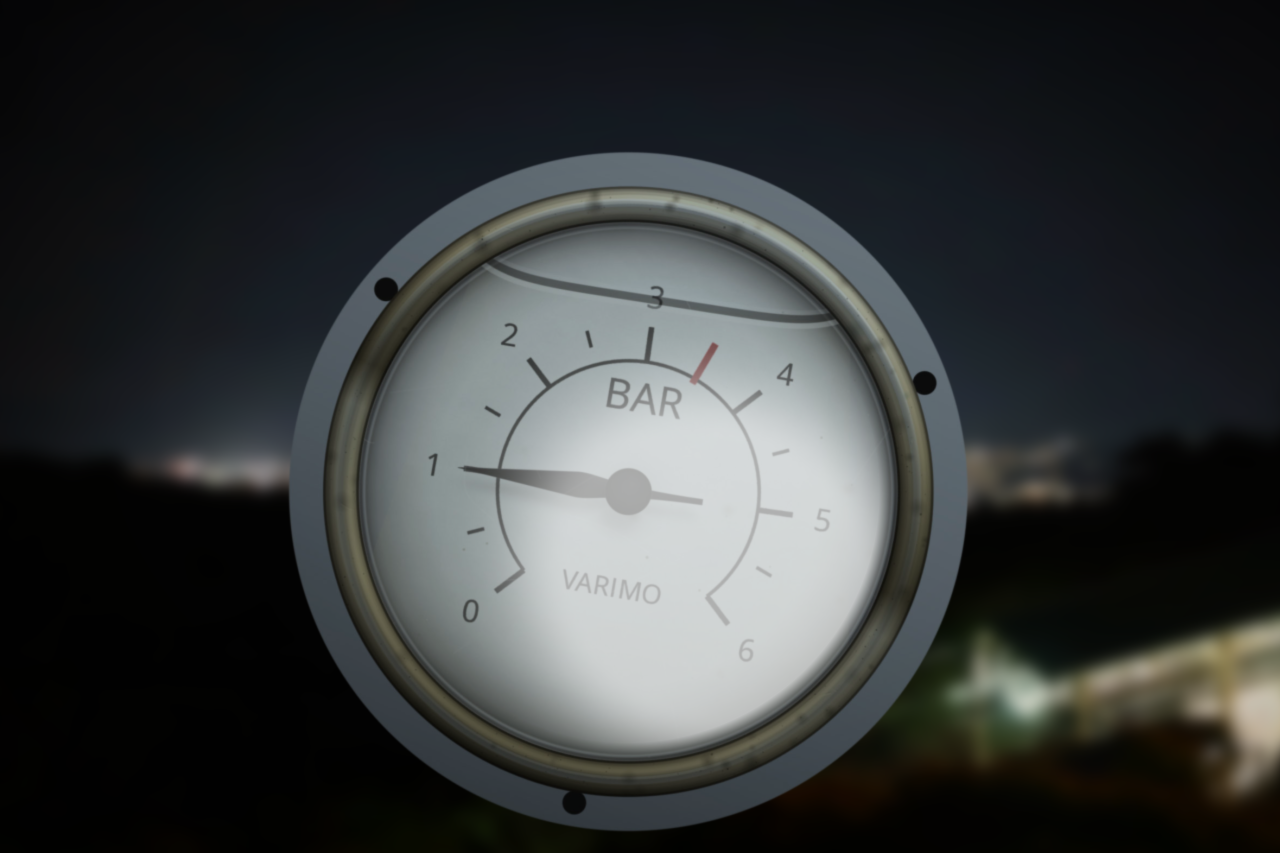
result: 1 bar
